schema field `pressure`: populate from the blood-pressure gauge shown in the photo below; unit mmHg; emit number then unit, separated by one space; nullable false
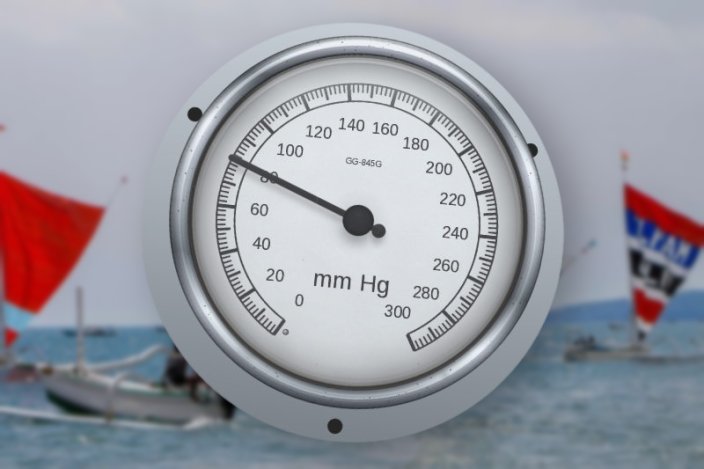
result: 80 mmHg
